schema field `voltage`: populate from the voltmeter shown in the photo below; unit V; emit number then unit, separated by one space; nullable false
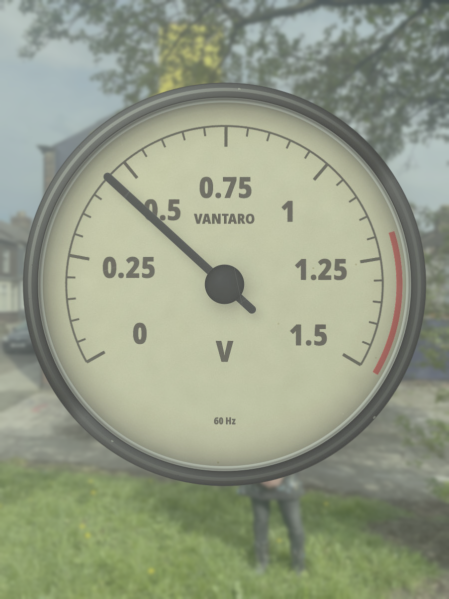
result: 0.45 V
